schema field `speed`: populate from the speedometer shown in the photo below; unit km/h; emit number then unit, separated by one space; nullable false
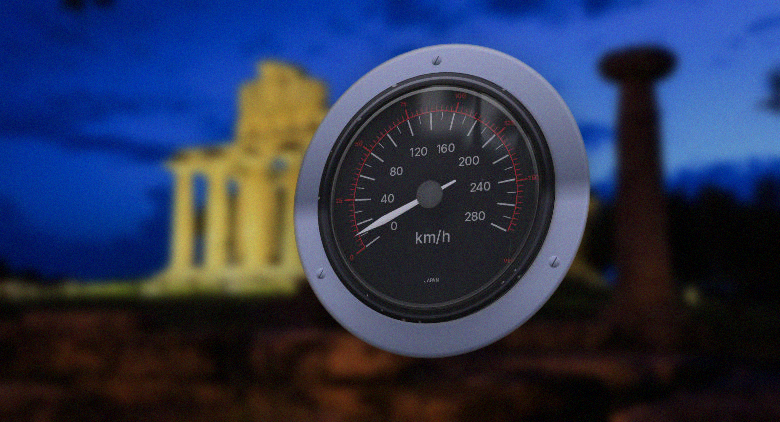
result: 10 km/h
